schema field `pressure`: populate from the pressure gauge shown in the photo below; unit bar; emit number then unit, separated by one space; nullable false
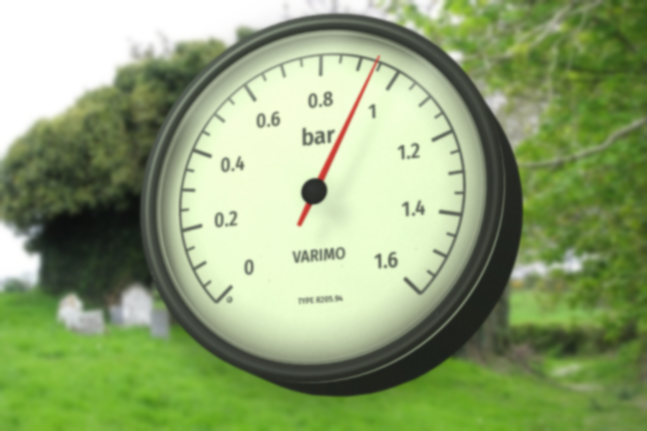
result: 0.95 bar
